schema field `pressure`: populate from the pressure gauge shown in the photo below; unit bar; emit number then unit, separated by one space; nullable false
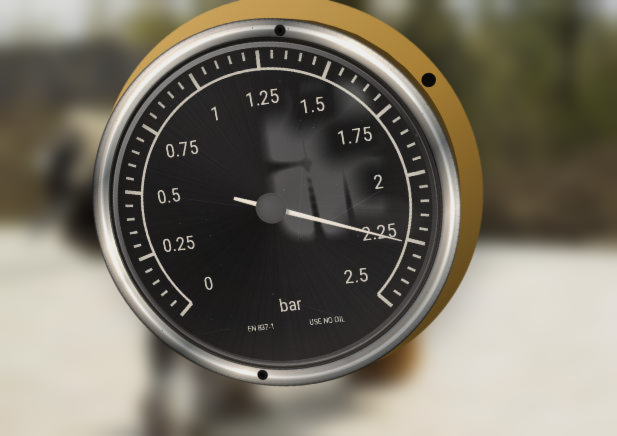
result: 2.25 bar
